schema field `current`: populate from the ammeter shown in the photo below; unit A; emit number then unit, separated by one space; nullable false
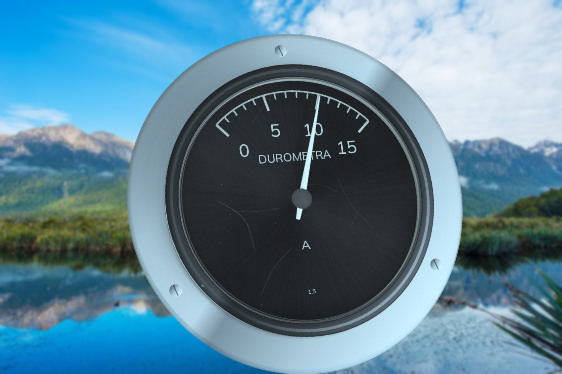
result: 10 A
